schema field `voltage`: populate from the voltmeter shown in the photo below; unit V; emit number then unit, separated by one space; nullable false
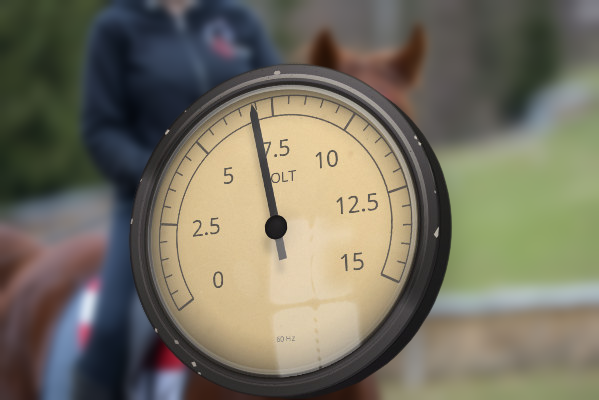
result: 7 V
